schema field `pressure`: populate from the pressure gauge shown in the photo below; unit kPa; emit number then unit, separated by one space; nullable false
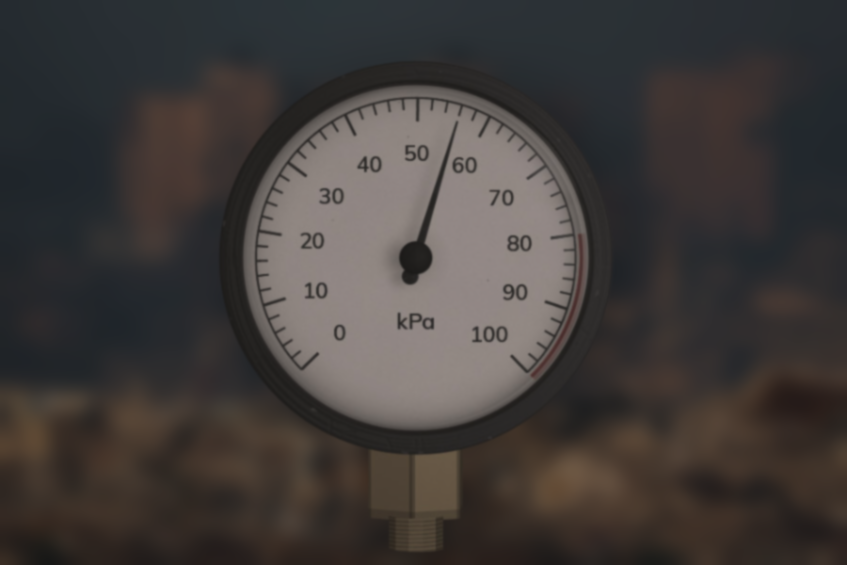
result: 56 kPa
